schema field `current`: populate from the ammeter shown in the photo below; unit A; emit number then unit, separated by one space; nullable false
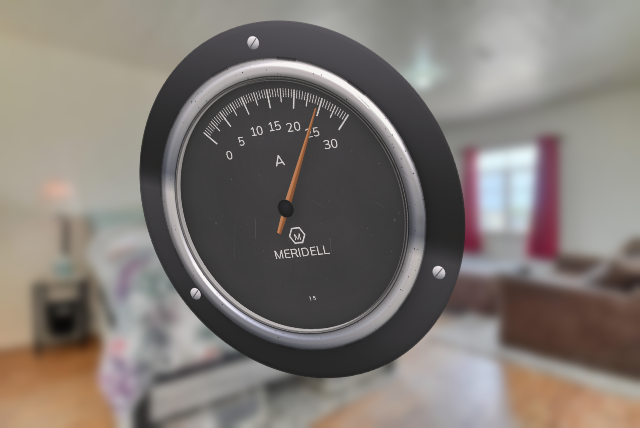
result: 25 A
